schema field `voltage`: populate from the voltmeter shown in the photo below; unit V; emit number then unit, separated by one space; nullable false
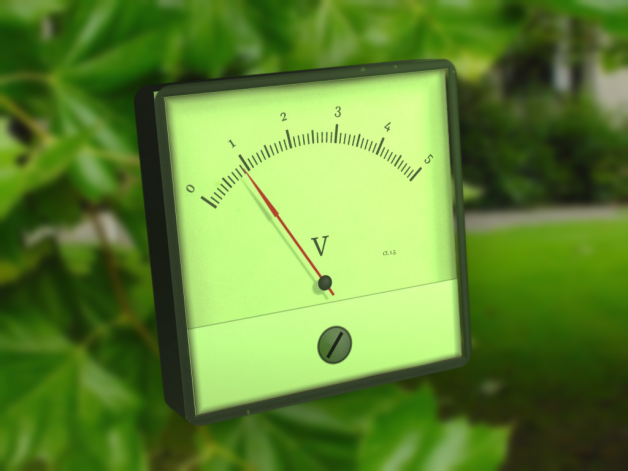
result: 0.9 V
